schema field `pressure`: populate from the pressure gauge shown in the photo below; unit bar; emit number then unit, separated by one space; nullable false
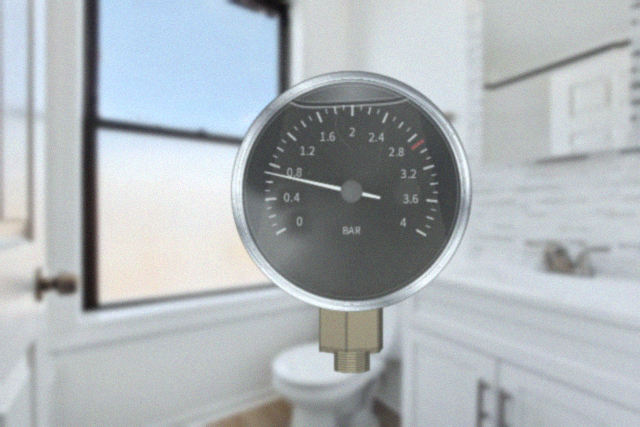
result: 0.7 bar
